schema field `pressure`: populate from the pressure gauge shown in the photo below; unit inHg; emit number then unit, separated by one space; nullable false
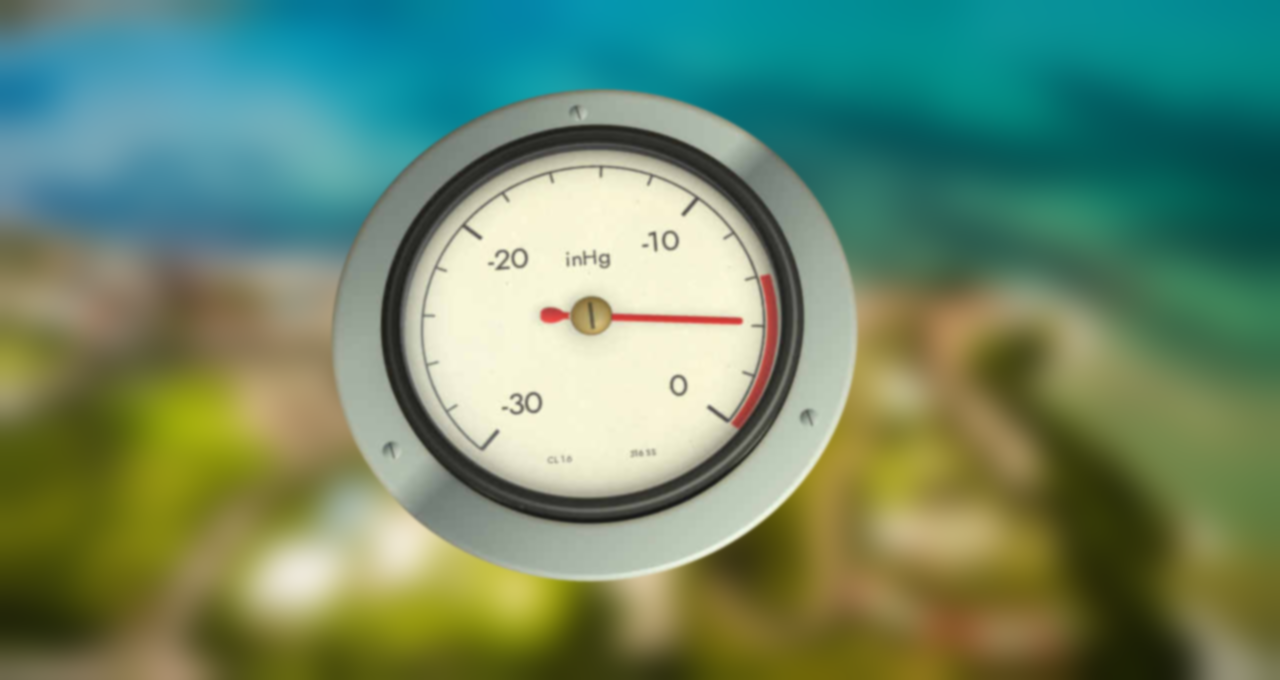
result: -4 inHg
